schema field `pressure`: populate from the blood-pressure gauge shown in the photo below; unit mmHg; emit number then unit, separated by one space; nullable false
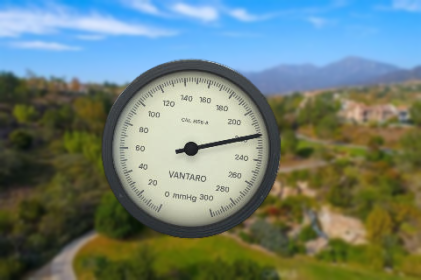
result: 220 mmHg
